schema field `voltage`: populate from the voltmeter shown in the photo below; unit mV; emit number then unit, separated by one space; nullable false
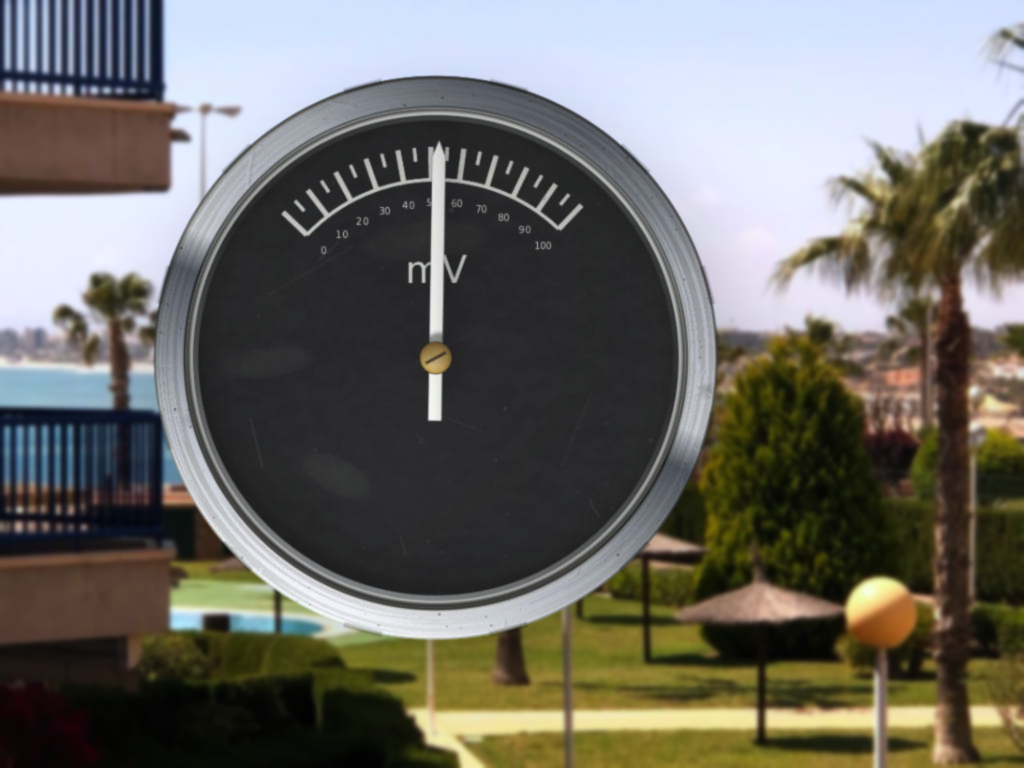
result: 52.5 mV
